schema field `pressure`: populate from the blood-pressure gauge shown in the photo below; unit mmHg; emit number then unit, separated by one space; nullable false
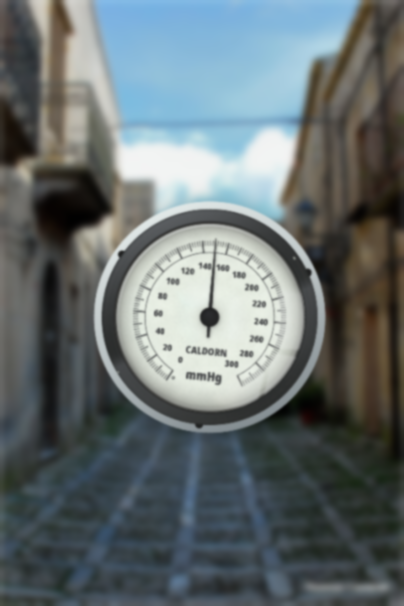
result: 150 mmHg
